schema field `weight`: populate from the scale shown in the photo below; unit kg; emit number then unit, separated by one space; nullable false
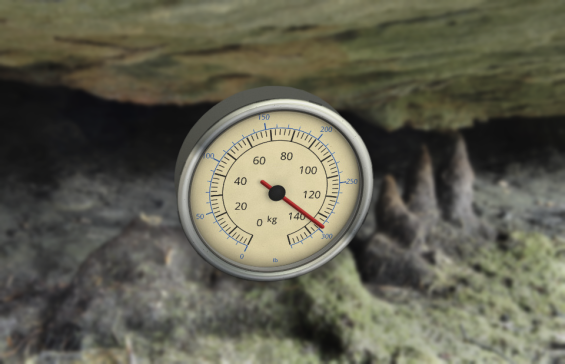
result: 134 kg
